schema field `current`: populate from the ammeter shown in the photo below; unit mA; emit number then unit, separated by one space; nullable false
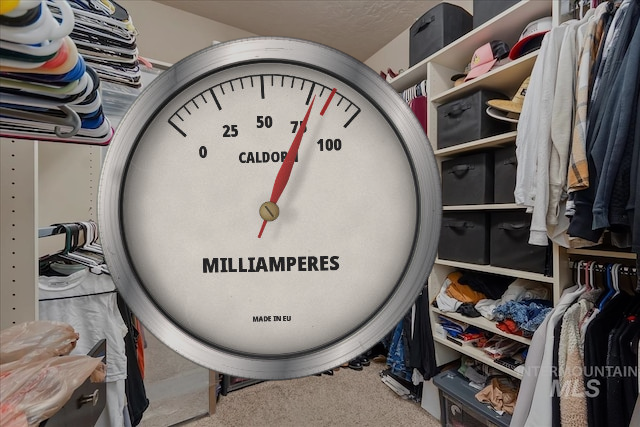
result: 77.5 mA
